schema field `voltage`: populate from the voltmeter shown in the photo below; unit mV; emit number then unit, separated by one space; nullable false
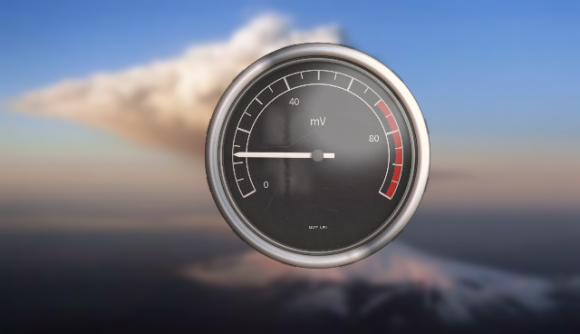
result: 12.5 mV
